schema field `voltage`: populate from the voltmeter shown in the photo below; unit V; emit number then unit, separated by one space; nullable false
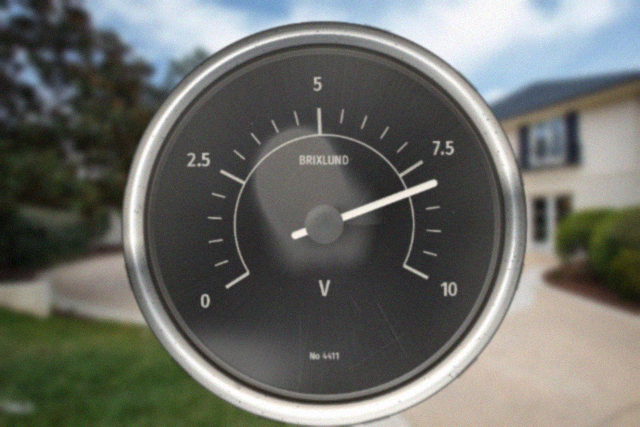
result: 8 V
